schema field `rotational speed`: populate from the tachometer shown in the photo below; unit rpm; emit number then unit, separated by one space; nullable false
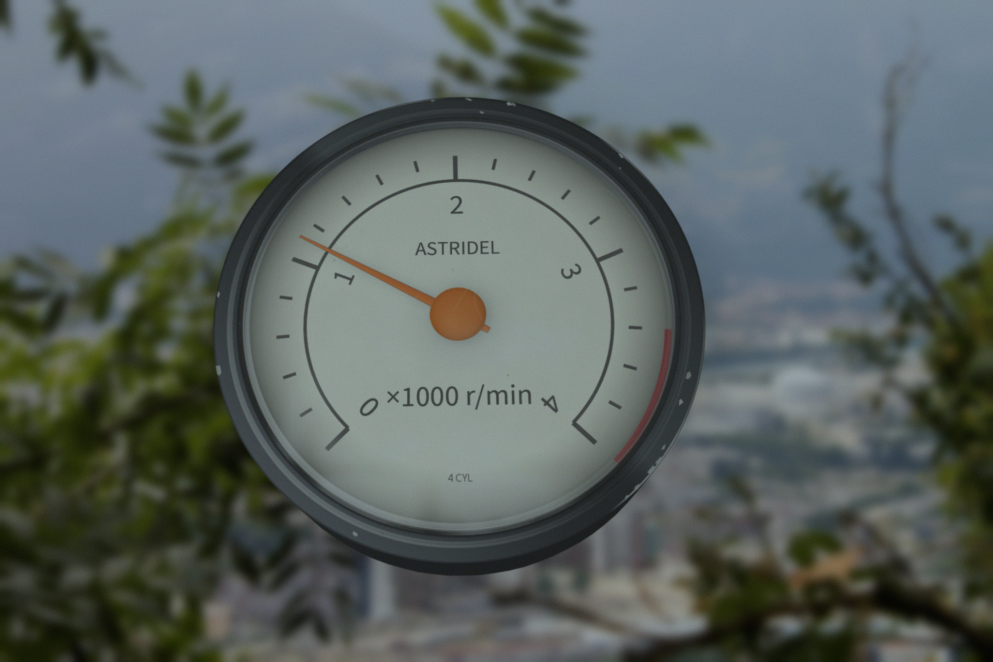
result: 1100 rpm
